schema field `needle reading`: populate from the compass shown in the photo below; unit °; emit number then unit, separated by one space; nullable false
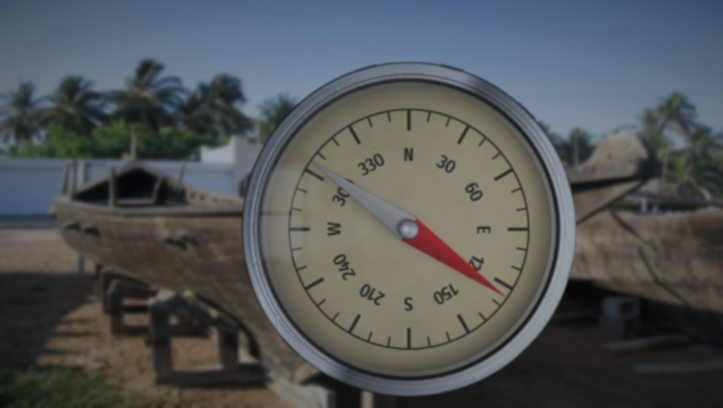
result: 125 °
